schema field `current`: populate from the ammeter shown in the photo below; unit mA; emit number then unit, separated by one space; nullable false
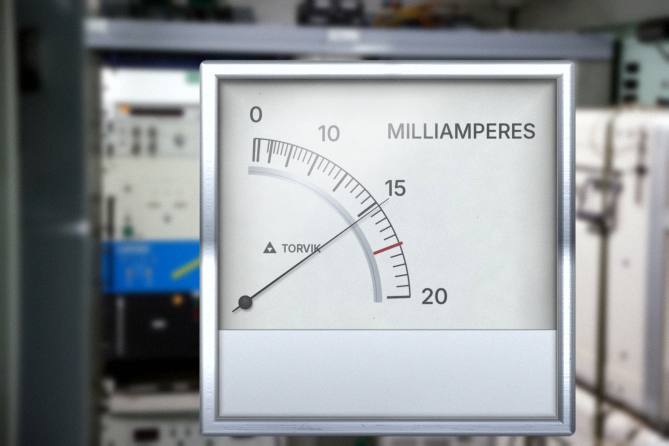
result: 15.25 mA
